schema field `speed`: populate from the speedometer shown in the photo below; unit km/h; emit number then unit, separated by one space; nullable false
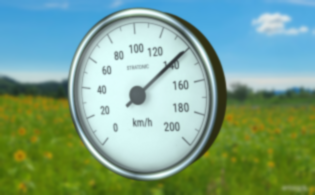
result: 140 km/h
